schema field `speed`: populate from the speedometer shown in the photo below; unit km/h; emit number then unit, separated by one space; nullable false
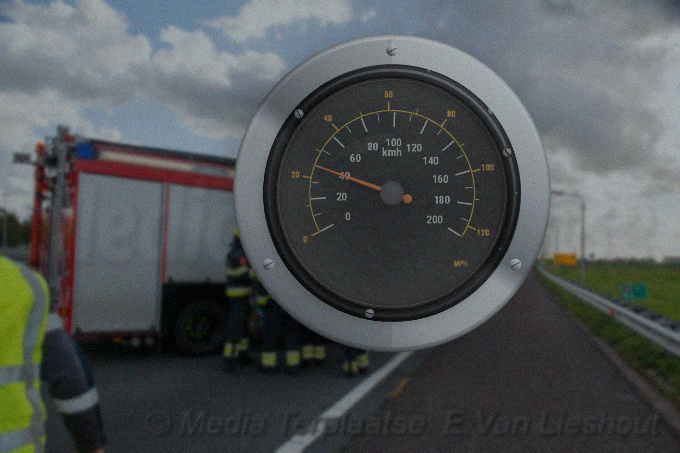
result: 40 km/h
